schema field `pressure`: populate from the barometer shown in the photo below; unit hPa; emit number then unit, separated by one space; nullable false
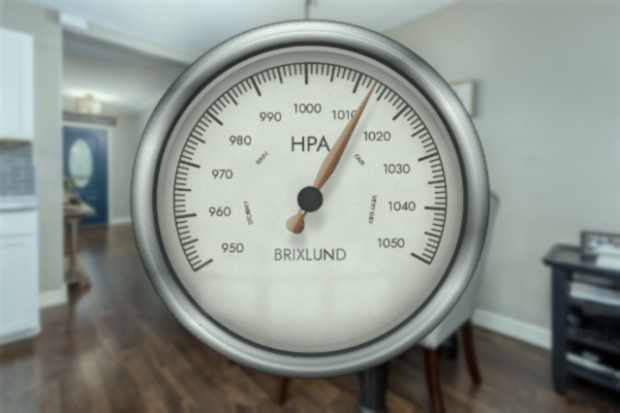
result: 1013 hPa
